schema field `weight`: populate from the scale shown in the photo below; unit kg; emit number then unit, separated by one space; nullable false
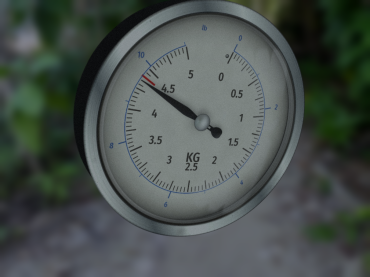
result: 4.35 kg
